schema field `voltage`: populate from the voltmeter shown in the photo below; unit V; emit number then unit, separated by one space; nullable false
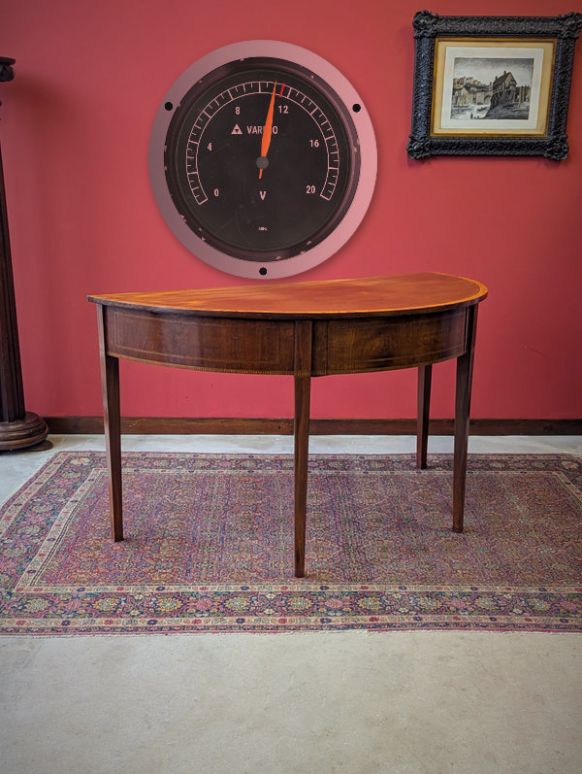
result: 11 V
